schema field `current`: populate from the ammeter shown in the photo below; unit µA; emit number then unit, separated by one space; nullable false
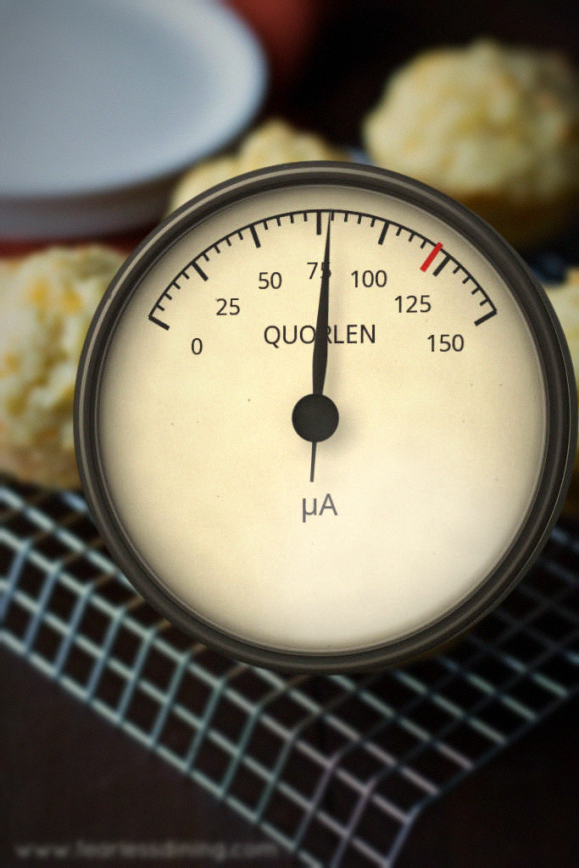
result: 80 µA
